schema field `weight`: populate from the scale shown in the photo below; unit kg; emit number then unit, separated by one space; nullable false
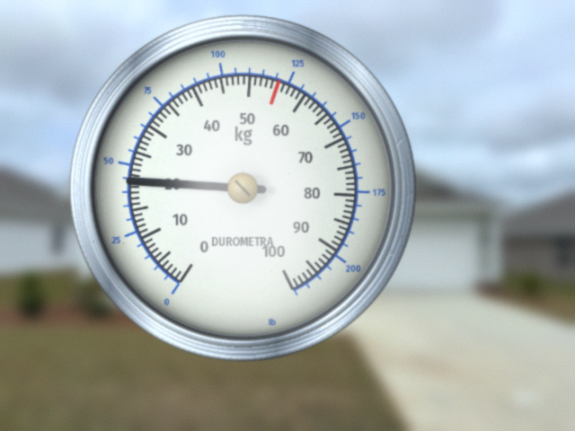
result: 20 kg
